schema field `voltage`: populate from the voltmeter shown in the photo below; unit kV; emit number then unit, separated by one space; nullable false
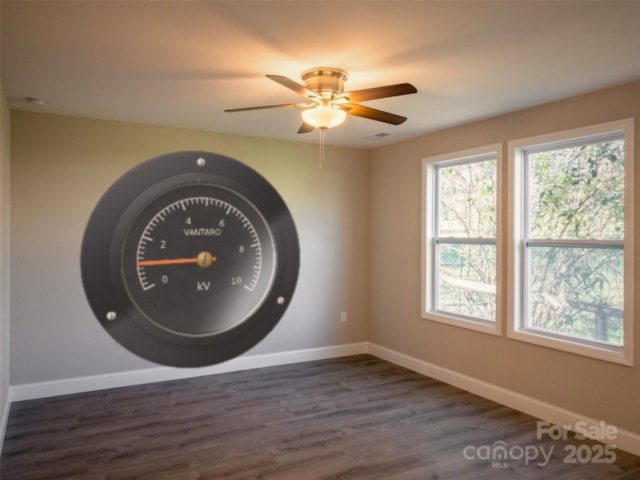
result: 1 kV
